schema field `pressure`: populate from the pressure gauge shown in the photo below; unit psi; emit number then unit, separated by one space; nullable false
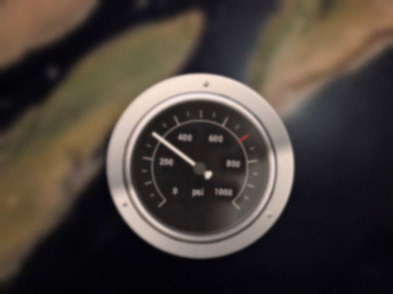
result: 300 psi
